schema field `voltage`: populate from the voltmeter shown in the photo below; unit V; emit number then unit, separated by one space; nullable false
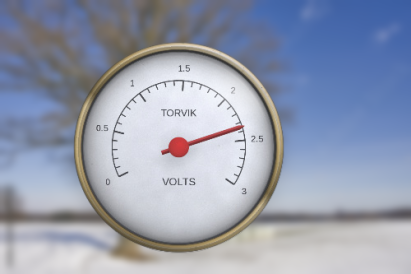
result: 2.35 V
